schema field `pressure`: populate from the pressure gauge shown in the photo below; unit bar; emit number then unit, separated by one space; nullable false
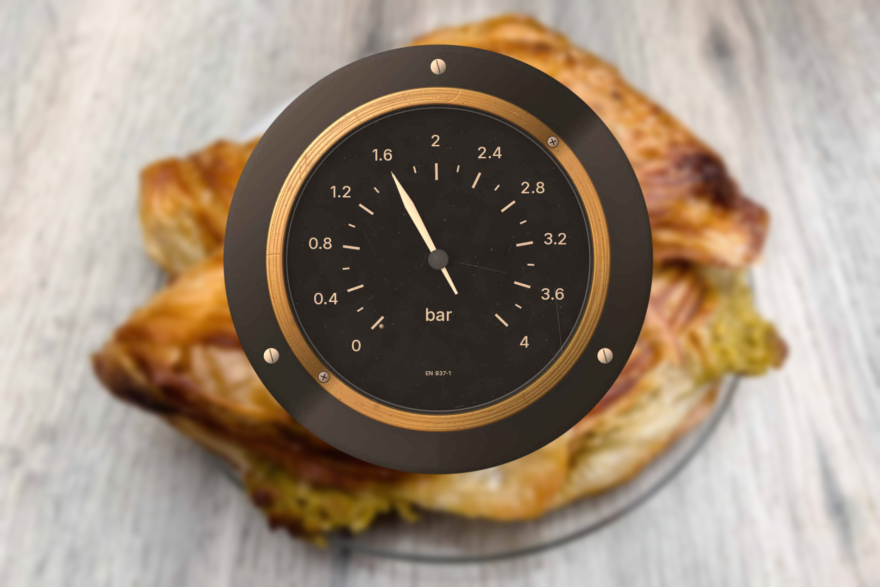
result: 1.6 bar
